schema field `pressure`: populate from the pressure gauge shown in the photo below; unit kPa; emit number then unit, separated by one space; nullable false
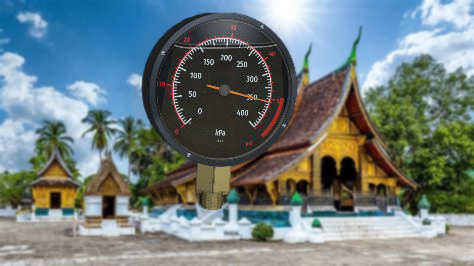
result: 350 kPa
